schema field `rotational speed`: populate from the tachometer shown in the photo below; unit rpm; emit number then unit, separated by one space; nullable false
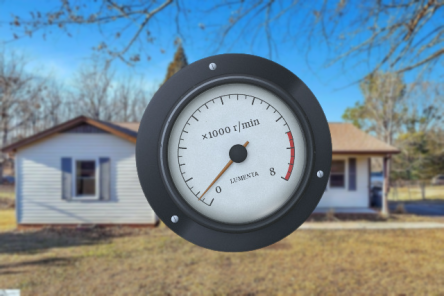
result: 375 rpm
